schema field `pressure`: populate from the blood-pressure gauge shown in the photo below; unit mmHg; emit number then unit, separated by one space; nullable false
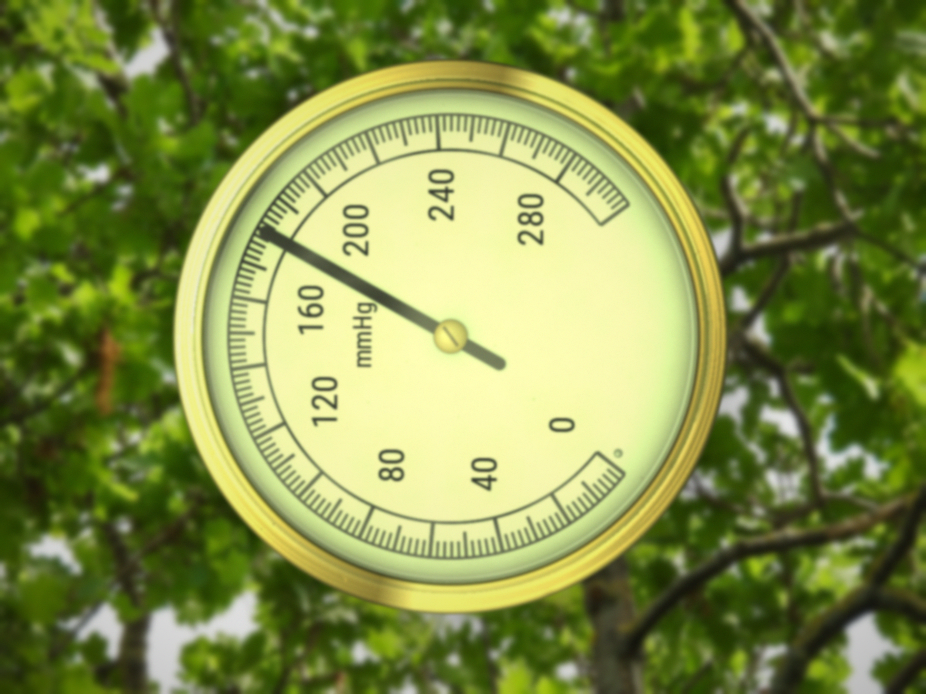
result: 180 mmHg
